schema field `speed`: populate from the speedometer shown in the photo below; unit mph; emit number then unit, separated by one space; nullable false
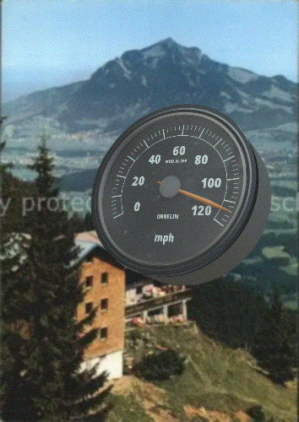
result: 114 mph
